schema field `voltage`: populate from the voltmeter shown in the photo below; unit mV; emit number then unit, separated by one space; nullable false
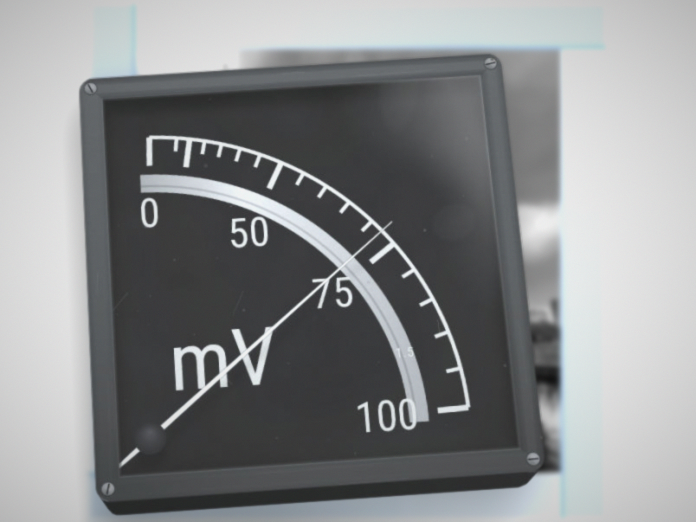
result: 72.5 mV
